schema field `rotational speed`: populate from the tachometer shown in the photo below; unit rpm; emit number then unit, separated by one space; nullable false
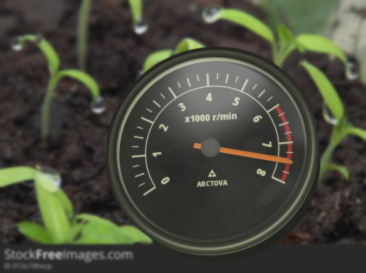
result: 7500 rpm
